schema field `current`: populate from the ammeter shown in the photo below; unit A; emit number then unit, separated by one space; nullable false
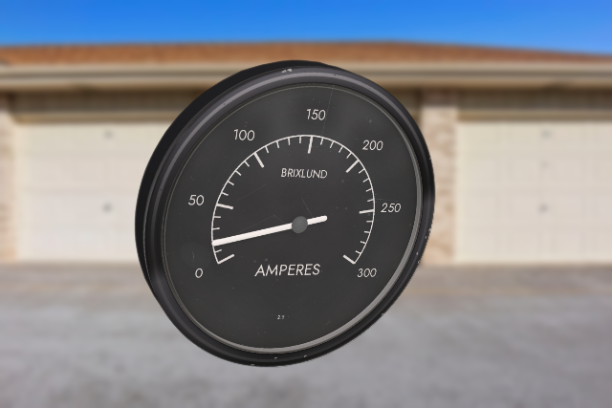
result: 20 A
